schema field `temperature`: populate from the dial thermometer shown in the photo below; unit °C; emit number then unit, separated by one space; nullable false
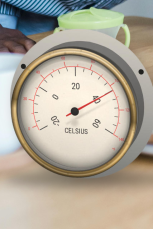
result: 40 °C
